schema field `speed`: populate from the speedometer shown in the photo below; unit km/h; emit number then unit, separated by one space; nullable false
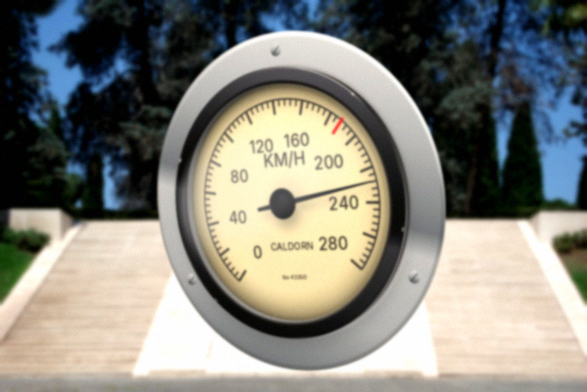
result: 228 km/h
